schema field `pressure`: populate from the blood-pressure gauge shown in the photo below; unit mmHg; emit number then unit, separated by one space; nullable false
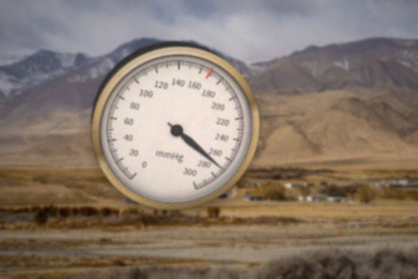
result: 270 mmHg
